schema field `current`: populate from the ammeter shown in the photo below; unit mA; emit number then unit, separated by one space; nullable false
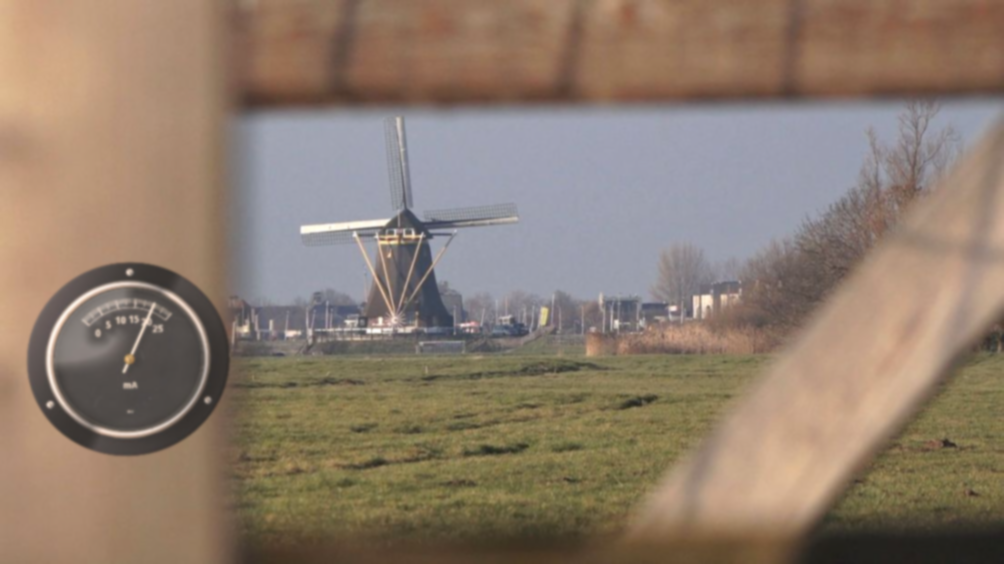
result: 20 mA
